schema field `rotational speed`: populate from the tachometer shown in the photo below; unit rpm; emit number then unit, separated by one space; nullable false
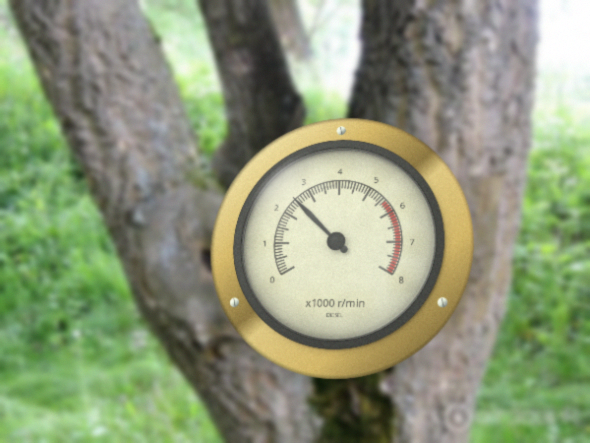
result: 2500 rpm
